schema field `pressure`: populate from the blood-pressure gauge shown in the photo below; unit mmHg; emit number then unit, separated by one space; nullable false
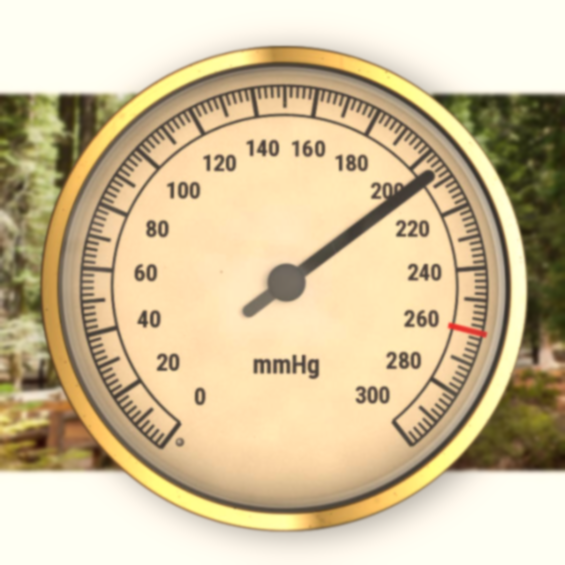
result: 206 mmHg
